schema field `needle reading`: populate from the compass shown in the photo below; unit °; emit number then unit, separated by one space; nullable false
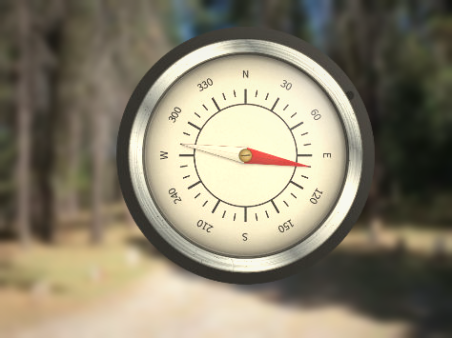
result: 100 °
